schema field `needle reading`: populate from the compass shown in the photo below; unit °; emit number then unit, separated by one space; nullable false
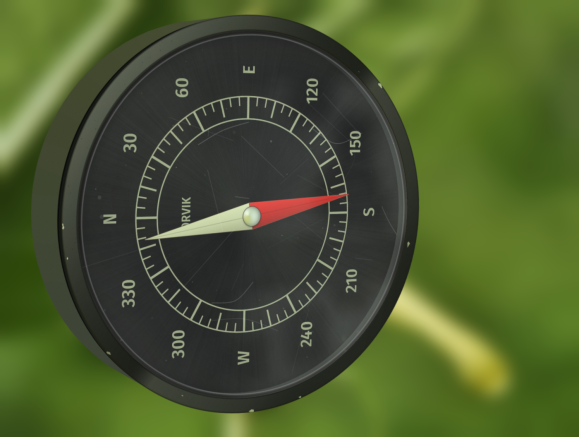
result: 170 °
